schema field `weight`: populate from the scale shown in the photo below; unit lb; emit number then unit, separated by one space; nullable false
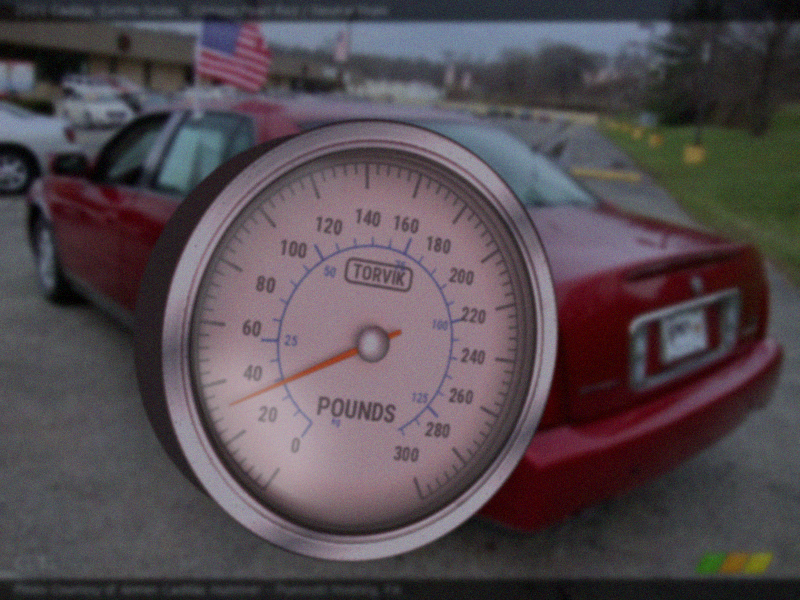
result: 32 lb
